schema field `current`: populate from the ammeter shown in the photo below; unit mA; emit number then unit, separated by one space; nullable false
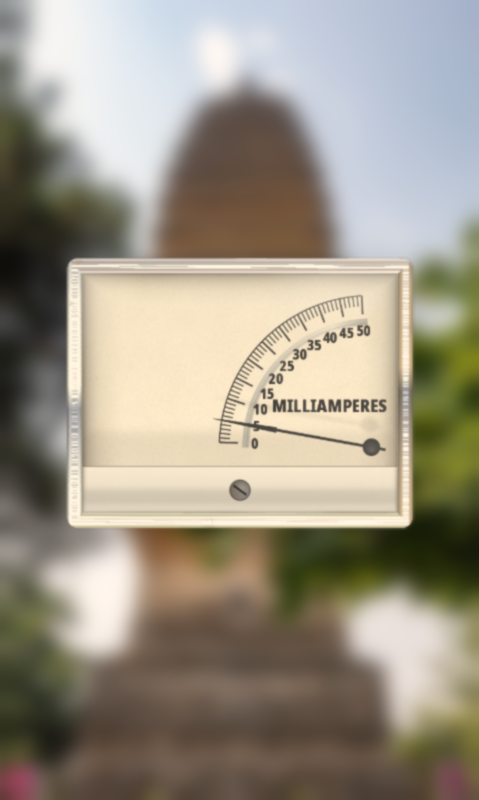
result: 5 mA
